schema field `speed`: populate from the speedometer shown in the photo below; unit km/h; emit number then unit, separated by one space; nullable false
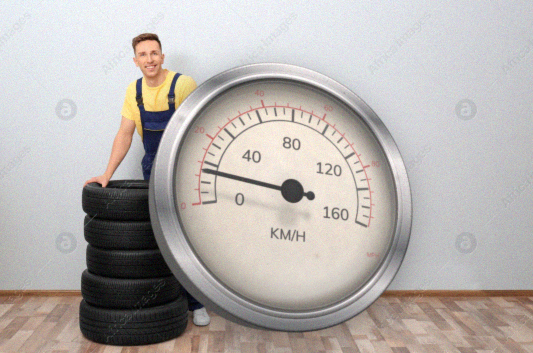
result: 15 km/h
